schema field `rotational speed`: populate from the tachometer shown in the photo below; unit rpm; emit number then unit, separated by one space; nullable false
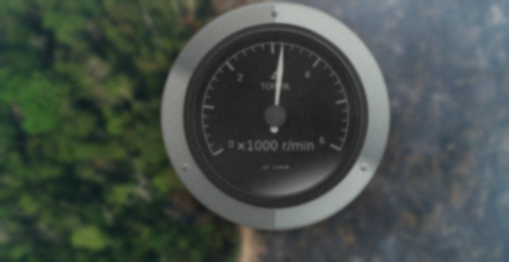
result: 3200 rpm
